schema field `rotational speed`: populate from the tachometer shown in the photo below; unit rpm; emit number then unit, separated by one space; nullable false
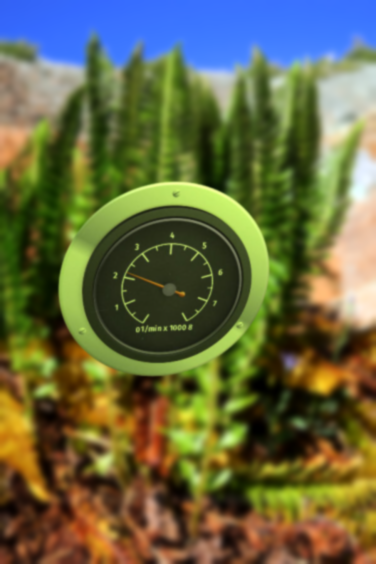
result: 2250 rpm
